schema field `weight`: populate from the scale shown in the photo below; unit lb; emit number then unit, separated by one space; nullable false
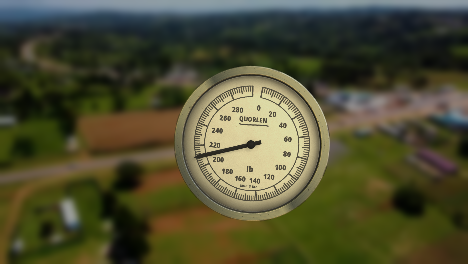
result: 210 lb
